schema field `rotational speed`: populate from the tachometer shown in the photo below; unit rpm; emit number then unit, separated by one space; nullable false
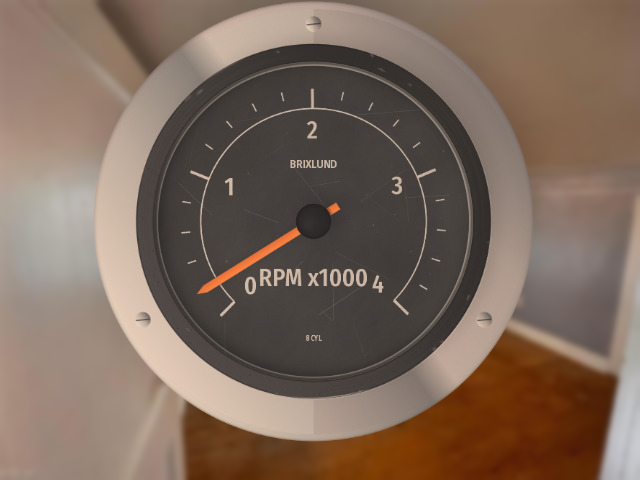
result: 200 rpm
